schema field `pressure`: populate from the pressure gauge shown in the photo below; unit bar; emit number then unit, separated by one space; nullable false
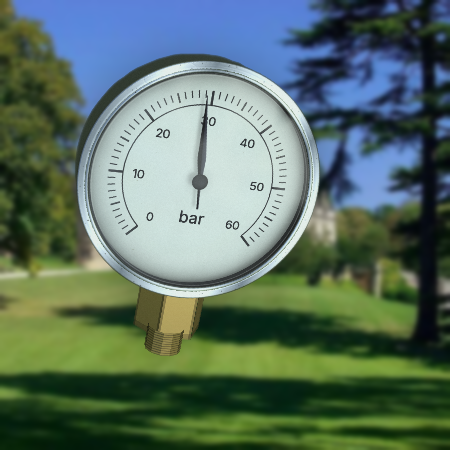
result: 29 bar
